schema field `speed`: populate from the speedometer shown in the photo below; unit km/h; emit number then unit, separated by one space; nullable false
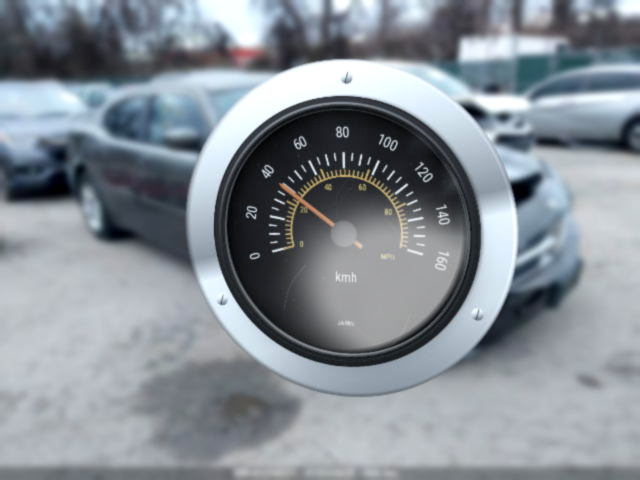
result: 40 km/h
